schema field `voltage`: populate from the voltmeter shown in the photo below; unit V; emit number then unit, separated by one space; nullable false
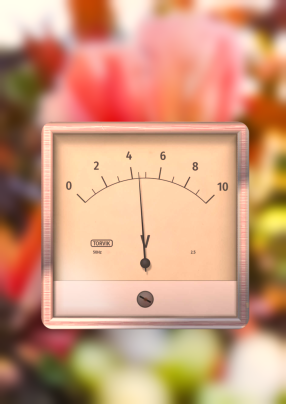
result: 4.5 V
